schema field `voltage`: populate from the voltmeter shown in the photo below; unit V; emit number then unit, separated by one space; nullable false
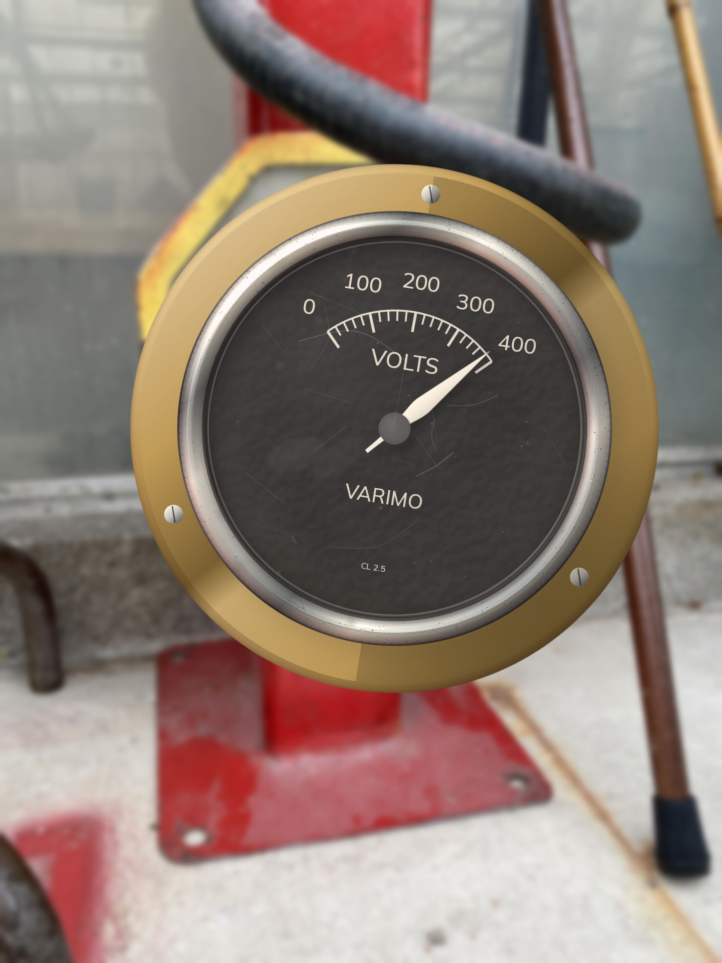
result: 380 V
